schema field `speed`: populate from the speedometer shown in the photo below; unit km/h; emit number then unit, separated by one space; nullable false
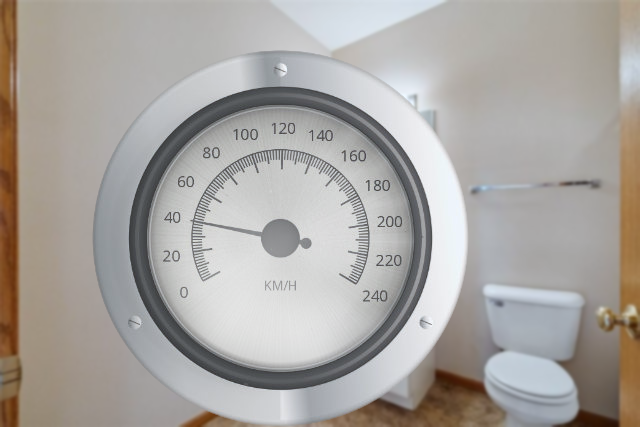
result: 40 km/h
